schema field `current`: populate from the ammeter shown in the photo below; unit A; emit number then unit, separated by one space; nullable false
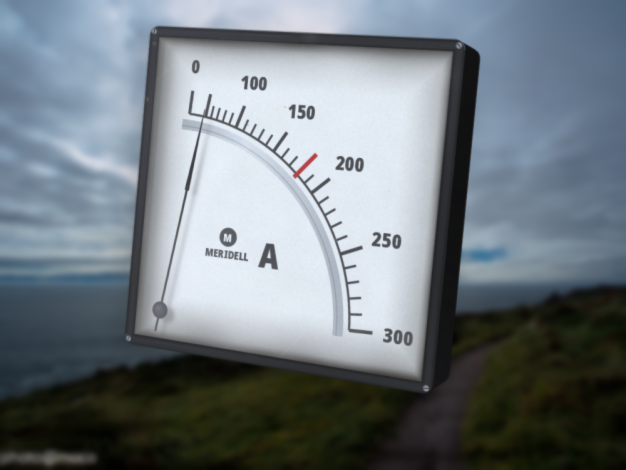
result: 50 A
